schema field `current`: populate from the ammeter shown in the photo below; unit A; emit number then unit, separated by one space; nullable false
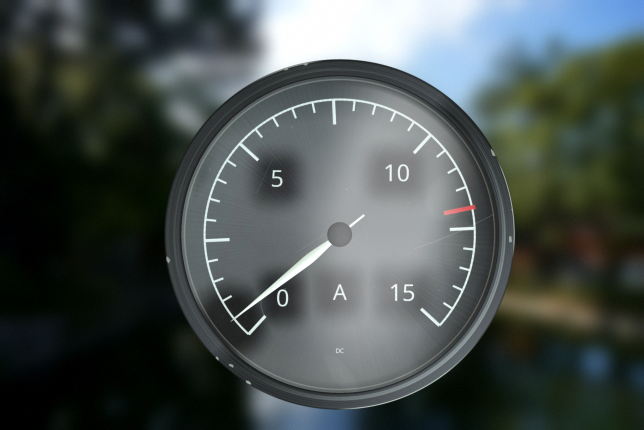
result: 0.5 A
